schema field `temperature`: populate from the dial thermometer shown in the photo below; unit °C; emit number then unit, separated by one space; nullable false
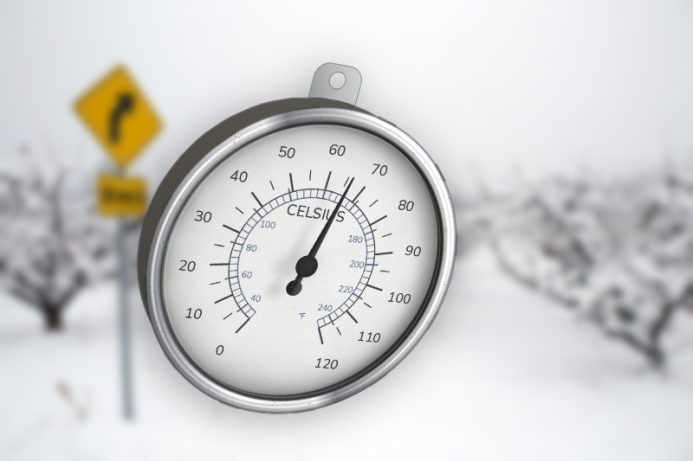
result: 65 °C
